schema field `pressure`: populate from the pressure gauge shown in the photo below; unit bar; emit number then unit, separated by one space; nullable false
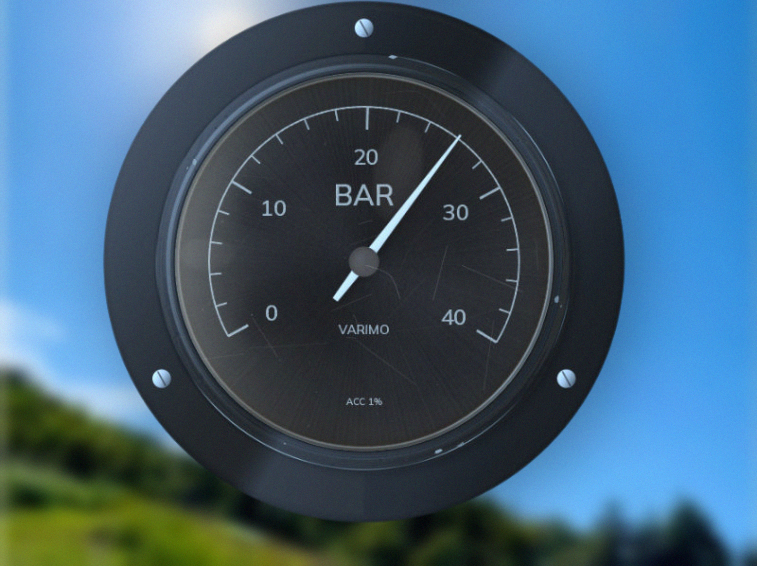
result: 26 bar
